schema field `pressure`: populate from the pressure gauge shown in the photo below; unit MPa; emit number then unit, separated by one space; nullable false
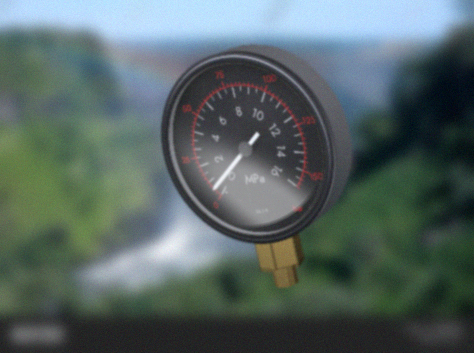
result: 0.5 MPa
